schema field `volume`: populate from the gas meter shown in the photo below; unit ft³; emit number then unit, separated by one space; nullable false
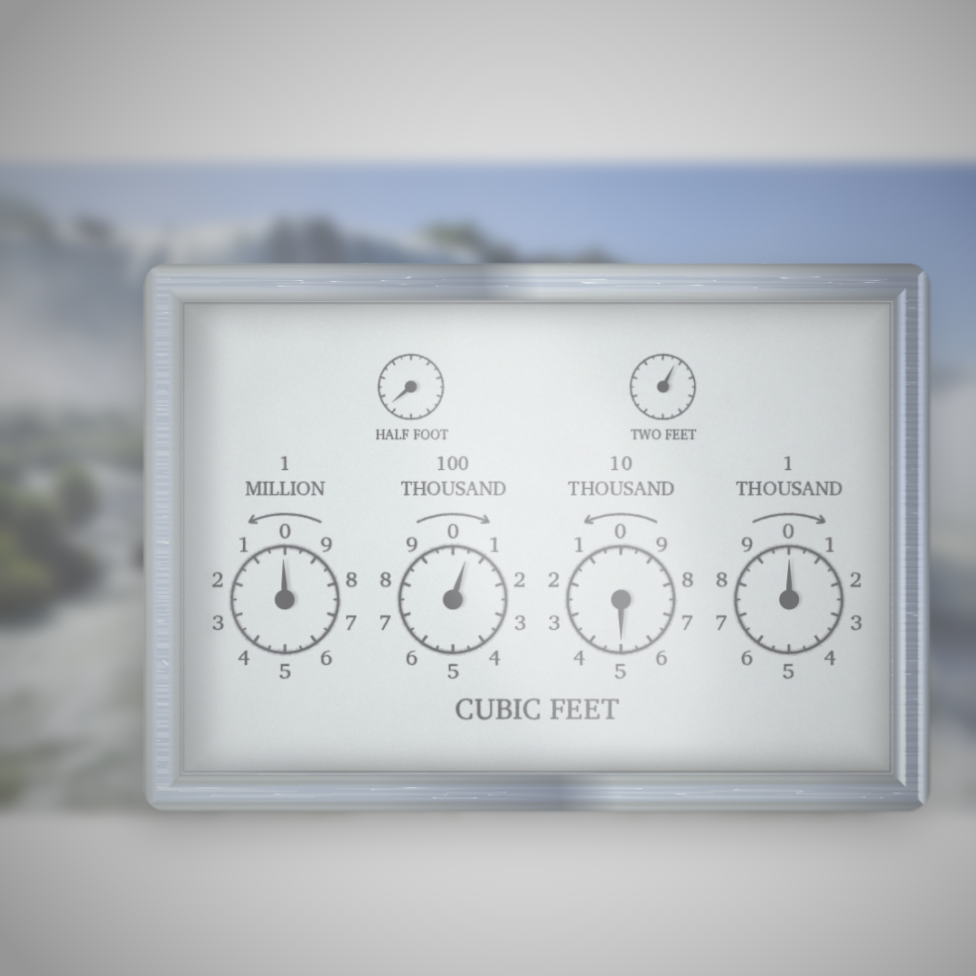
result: 5000 ft³
